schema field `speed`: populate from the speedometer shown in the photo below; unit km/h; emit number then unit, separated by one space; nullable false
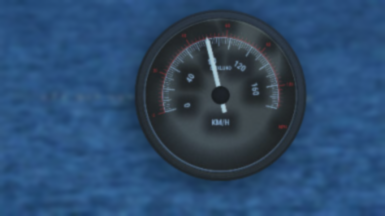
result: 80 km/h
